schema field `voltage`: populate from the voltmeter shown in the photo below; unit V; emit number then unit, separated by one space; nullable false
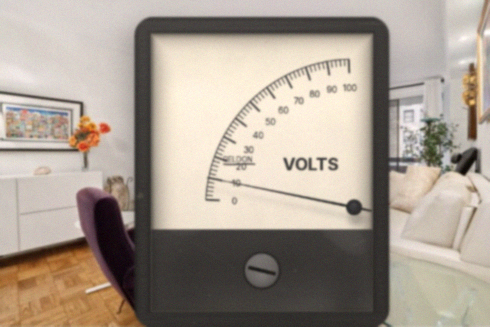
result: 10 V
